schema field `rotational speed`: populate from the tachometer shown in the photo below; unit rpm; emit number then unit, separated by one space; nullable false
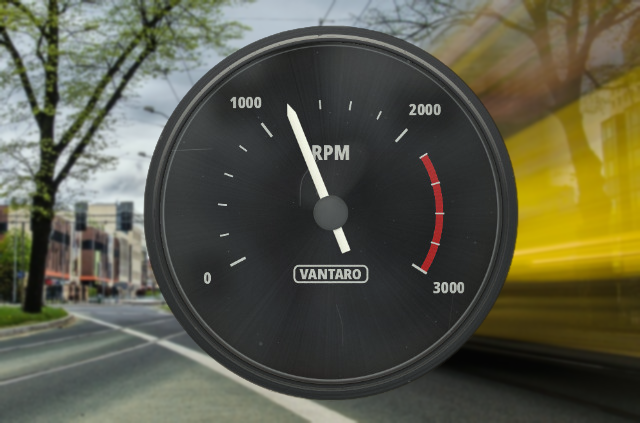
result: 1200 rpm
